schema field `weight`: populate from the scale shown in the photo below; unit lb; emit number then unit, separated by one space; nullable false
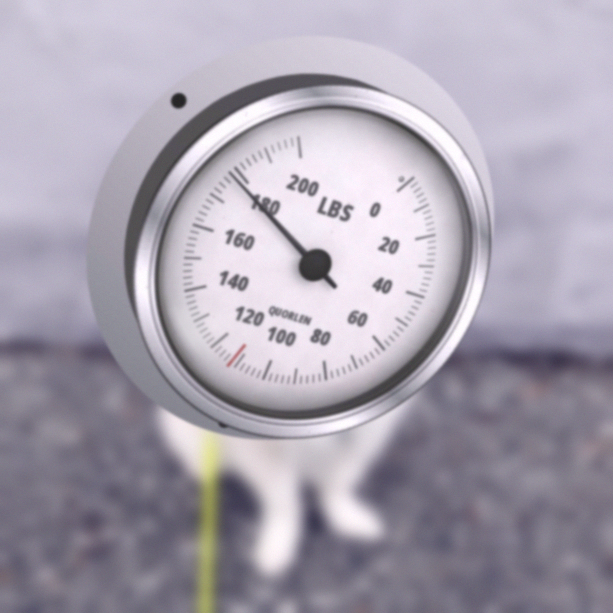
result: 178 lb
